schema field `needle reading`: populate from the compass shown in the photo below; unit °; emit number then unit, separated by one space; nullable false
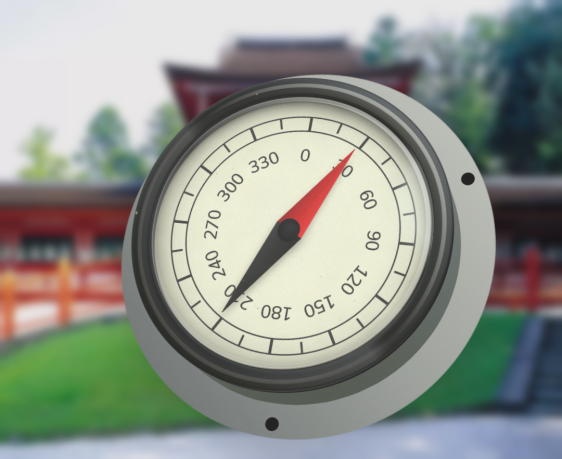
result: 30 °
